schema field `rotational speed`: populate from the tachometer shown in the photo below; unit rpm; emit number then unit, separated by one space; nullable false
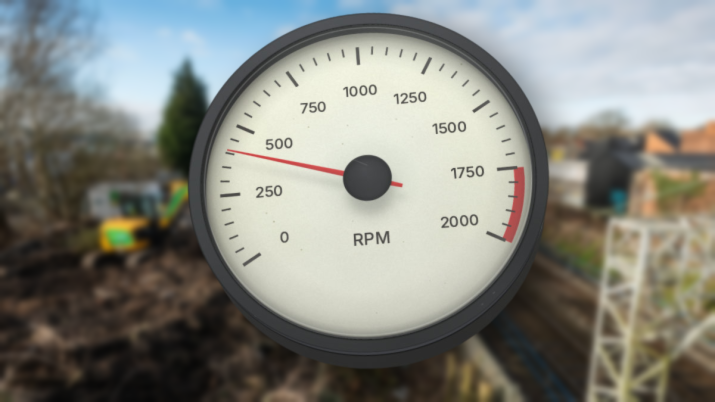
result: 400 rpm
